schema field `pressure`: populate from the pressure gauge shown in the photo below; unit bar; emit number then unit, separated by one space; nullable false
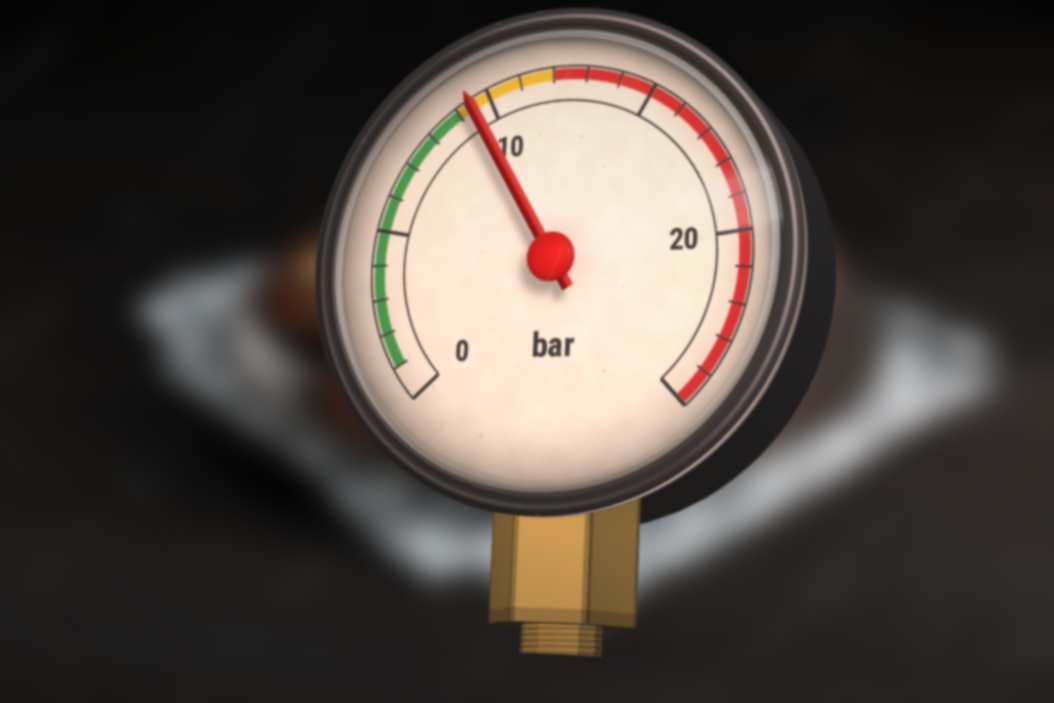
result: 9.5 bar
